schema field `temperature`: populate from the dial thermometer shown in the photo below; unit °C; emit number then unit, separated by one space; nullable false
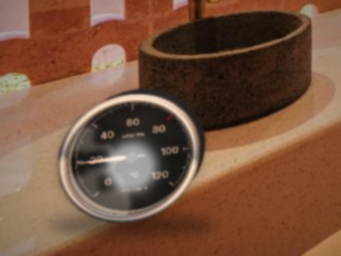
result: 20 °C
